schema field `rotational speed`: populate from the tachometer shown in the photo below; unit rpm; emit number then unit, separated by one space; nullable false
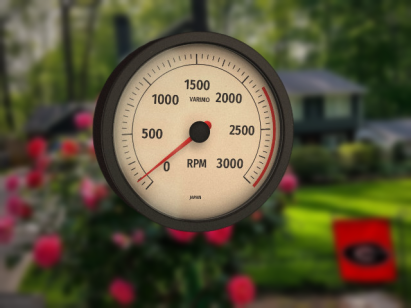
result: 100 rpm
